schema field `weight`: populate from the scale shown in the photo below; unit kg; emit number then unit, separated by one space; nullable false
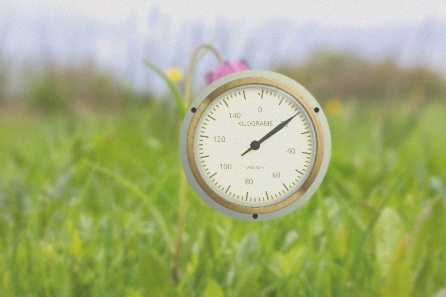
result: 20 kg
